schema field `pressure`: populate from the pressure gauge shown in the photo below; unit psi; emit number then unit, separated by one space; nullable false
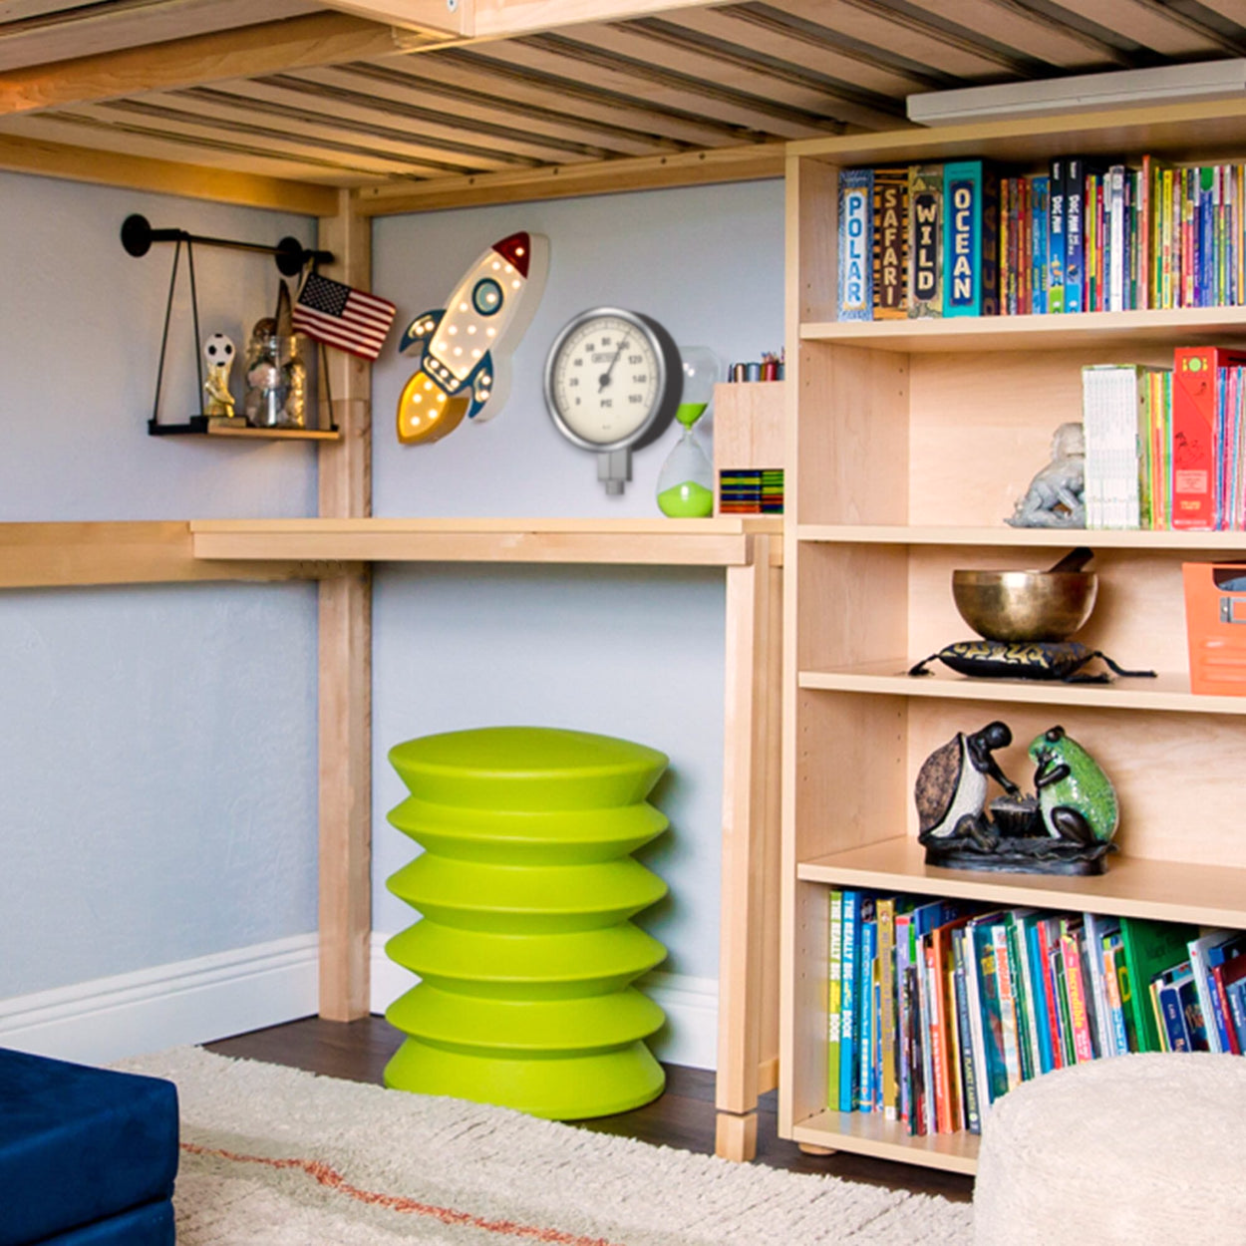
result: 100 psi
